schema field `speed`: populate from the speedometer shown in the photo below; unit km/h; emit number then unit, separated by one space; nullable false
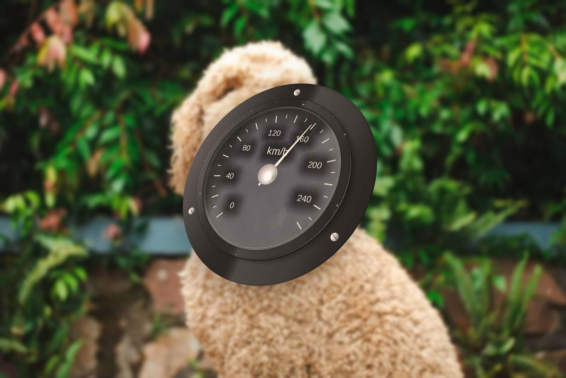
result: 160 km/h
